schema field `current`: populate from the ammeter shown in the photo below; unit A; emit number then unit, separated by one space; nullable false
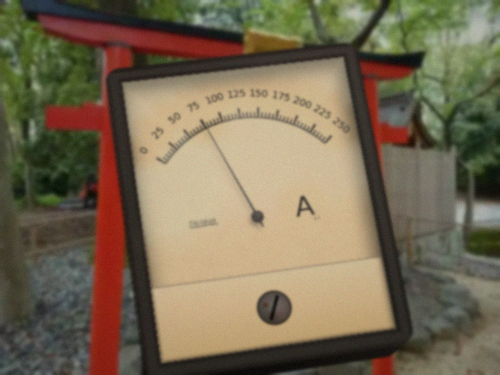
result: 75 A
